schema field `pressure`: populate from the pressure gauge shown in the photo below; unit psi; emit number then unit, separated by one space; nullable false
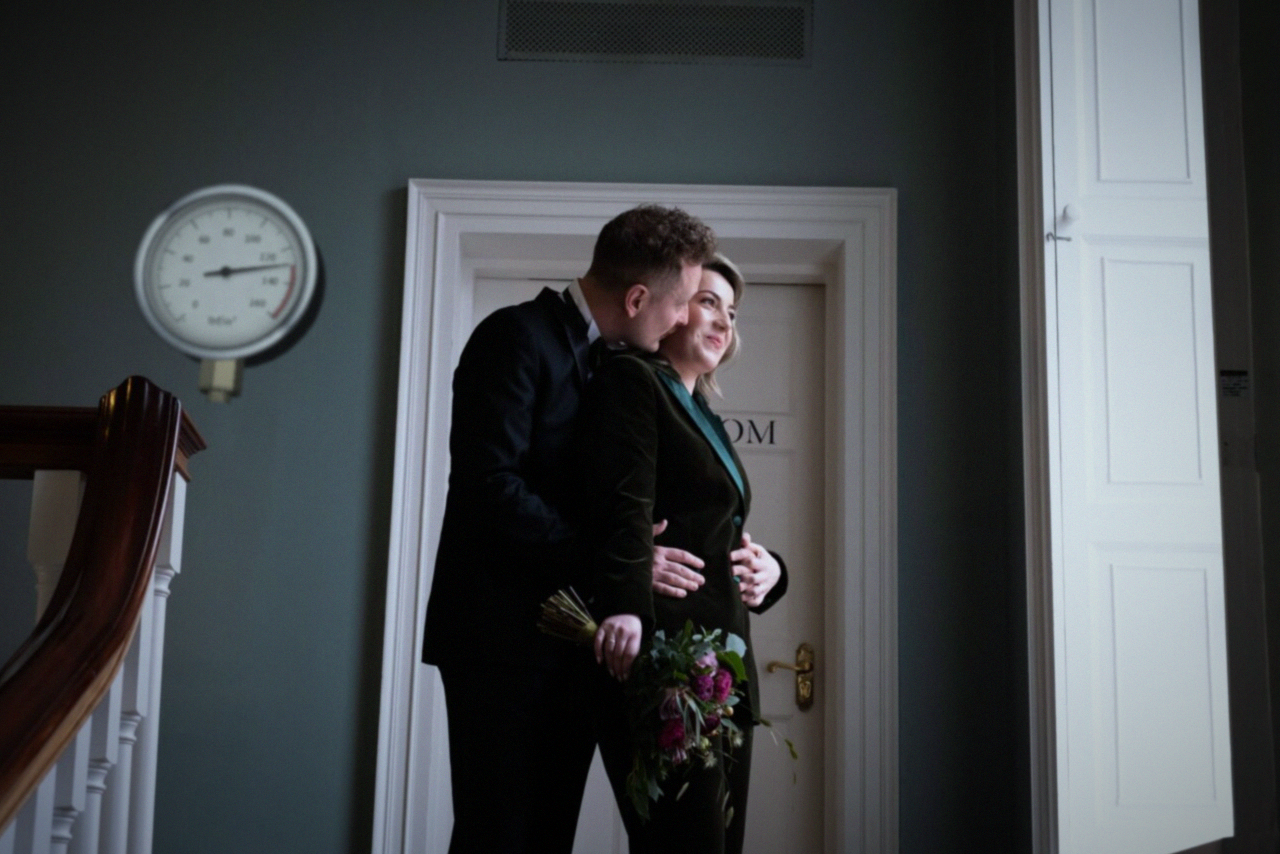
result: 130 psi
